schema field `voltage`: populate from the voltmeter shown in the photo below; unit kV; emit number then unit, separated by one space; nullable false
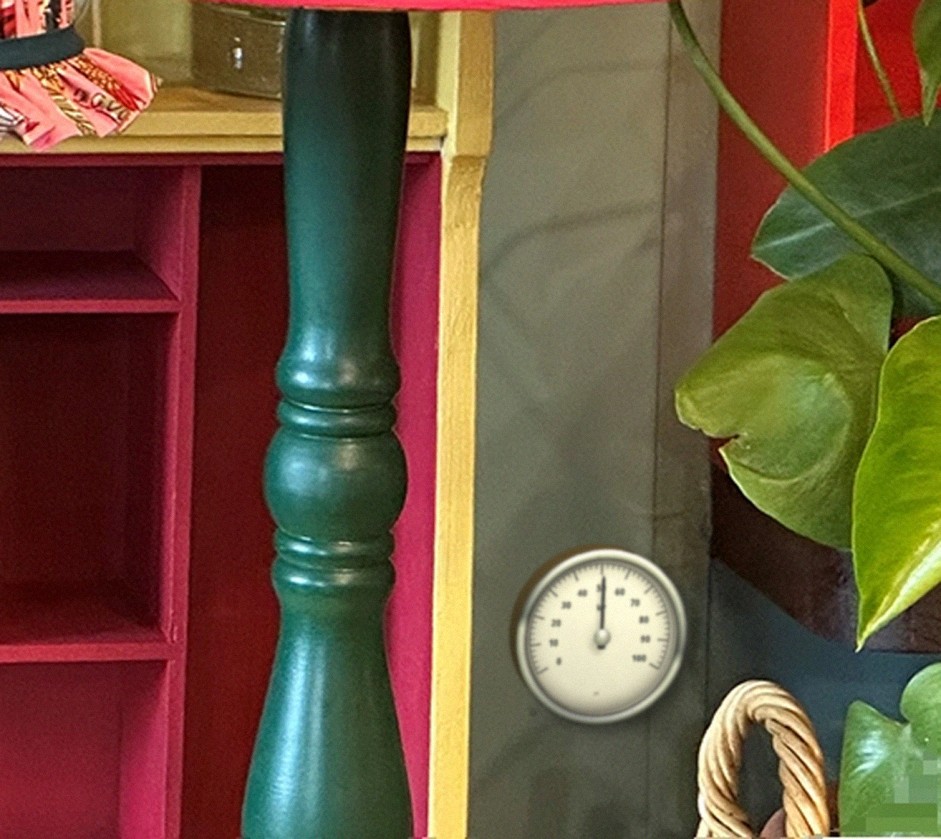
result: 50 kV
